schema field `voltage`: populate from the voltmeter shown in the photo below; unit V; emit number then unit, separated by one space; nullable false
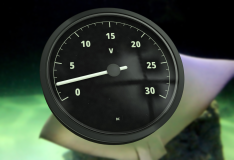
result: 2 V
